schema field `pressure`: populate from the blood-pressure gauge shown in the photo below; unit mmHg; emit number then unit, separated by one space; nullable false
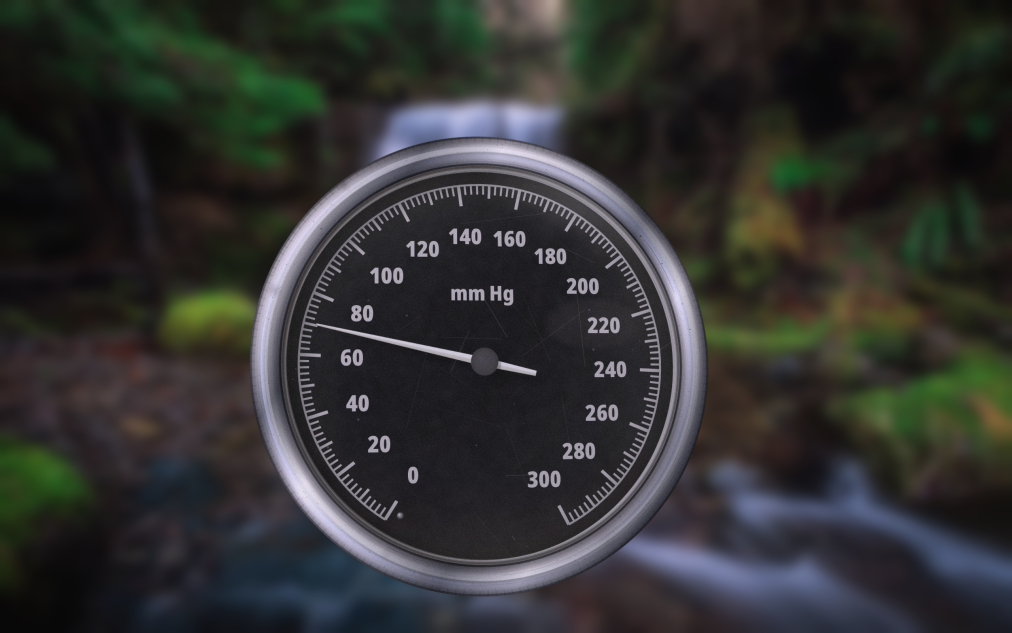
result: 70 mmHg
